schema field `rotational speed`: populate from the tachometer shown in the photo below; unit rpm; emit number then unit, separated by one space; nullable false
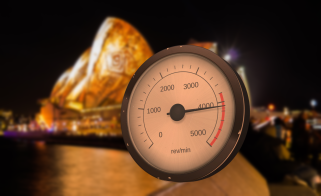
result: 4100 rpm
